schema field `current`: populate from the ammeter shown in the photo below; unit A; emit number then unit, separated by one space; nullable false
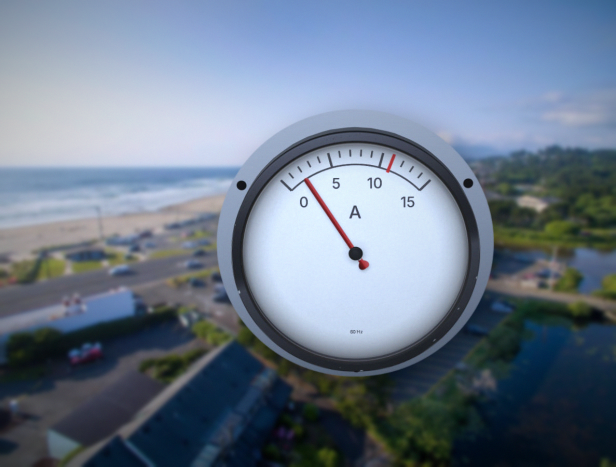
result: 2 A
